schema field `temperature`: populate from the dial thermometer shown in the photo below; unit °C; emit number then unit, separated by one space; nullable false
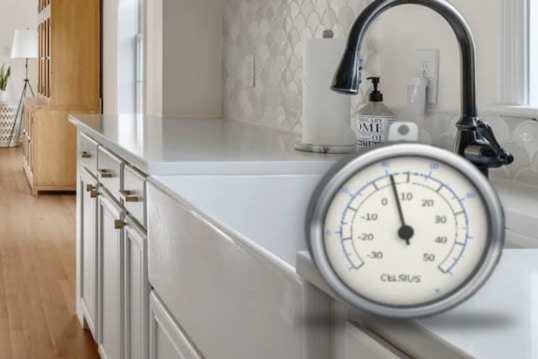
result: 5 °C
